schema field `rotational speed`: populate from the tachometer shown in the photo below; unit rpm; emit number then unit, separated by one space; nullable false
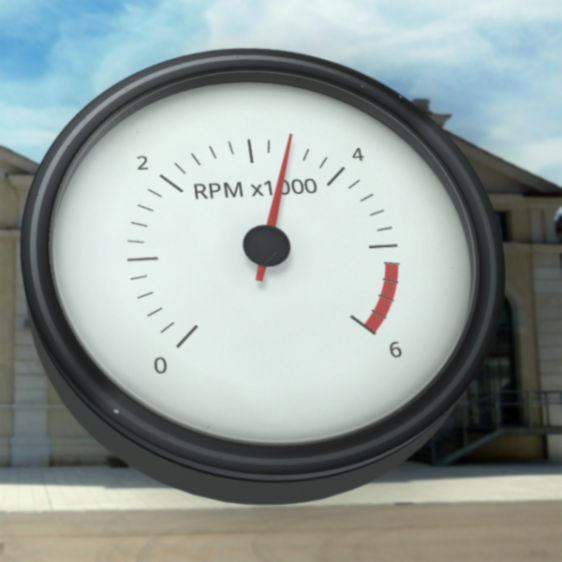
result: 3400 rpm
